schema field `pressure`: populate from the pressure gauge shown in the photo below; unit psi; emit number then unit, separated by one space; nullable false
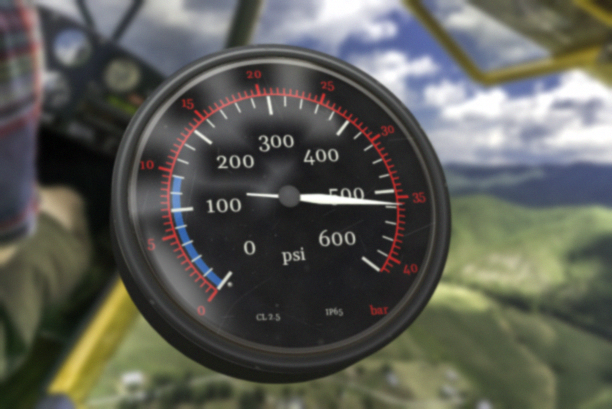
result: 520 psi
